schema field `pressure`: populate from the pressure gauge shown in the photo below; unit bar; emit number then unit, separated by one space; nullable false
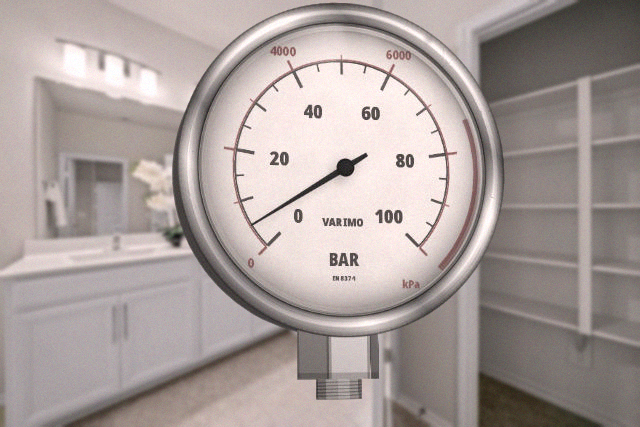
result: 5 bar
